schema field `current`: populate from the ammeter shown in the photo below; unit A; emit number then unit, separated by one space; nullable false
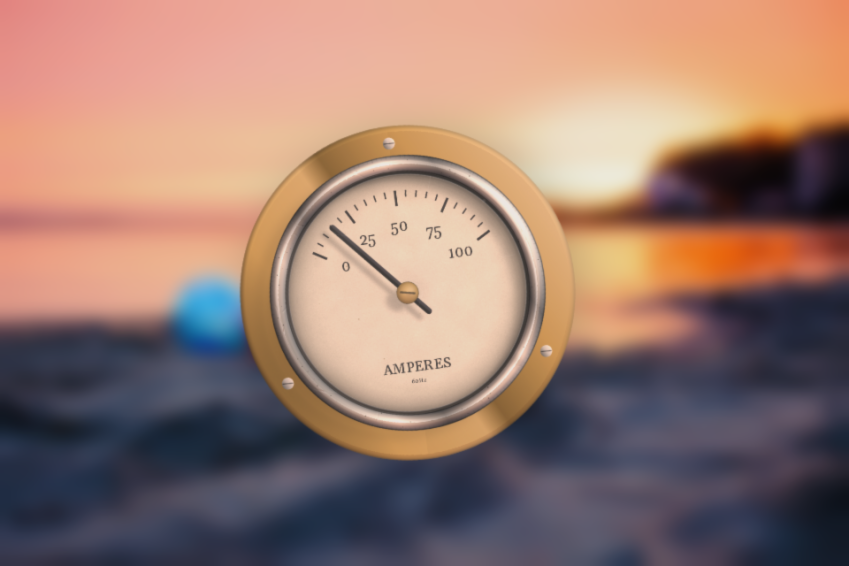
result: 15 A
